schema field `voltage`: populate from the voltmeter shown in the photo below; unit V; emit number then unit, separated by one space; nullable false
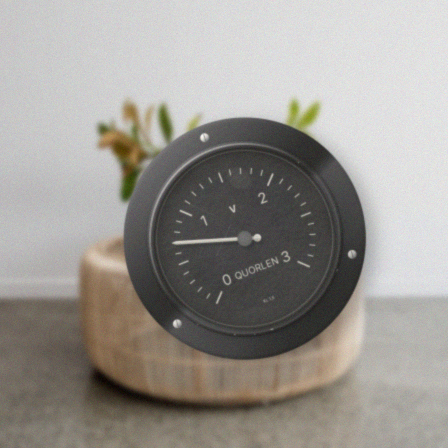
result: 0.7 V
